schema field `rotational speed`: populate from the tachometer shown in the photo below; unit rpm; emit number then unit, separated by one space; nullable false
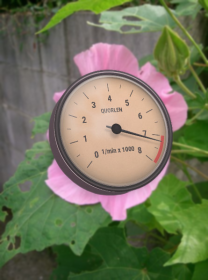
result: 7250 rpm
